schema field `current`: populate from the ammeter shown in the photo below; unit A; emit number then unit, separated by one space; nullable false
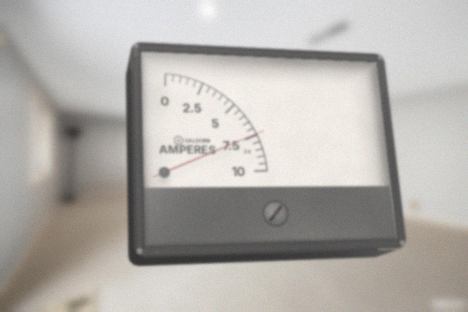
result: 7.5 A
